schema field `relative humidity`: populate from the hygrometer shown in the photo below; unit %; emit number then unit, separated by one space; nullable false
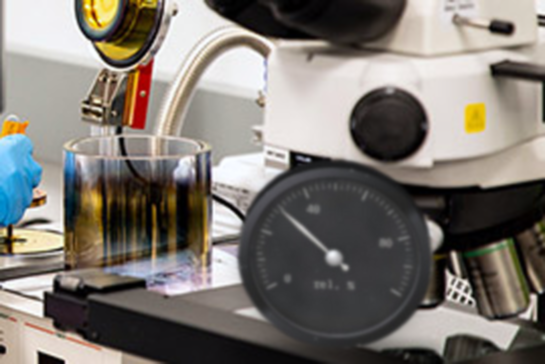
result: 30 %
